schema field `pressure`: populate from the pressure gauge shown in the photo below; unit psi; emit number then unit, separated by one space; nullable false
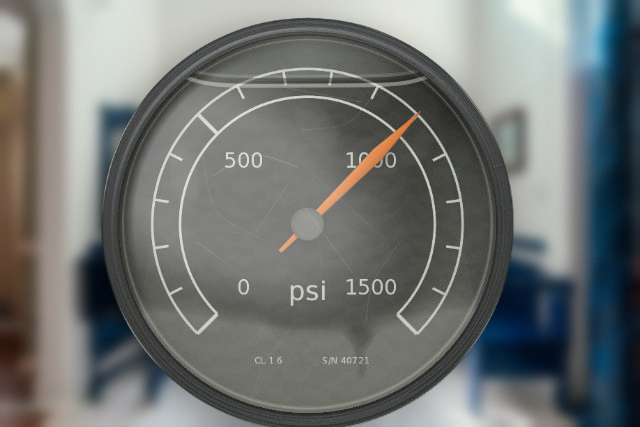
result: 1000 psi
